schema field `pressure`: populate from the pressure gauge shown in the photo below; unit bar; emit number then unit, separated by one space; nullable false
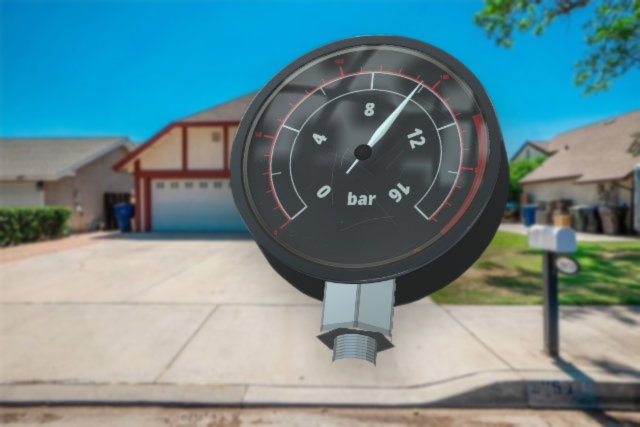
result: 10 bar
